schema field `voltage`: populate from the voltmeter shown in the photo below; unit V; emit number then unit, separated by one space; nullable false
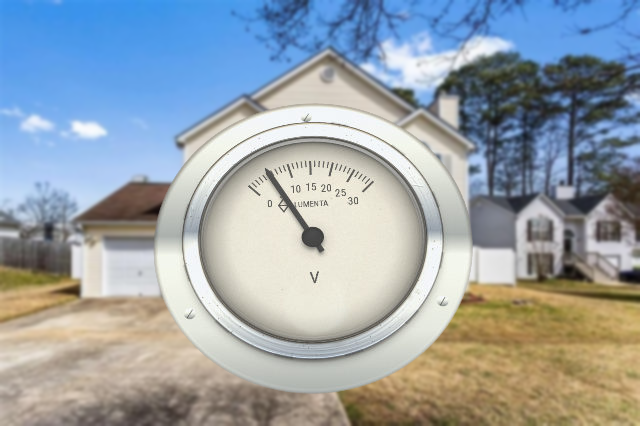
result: 5 V
